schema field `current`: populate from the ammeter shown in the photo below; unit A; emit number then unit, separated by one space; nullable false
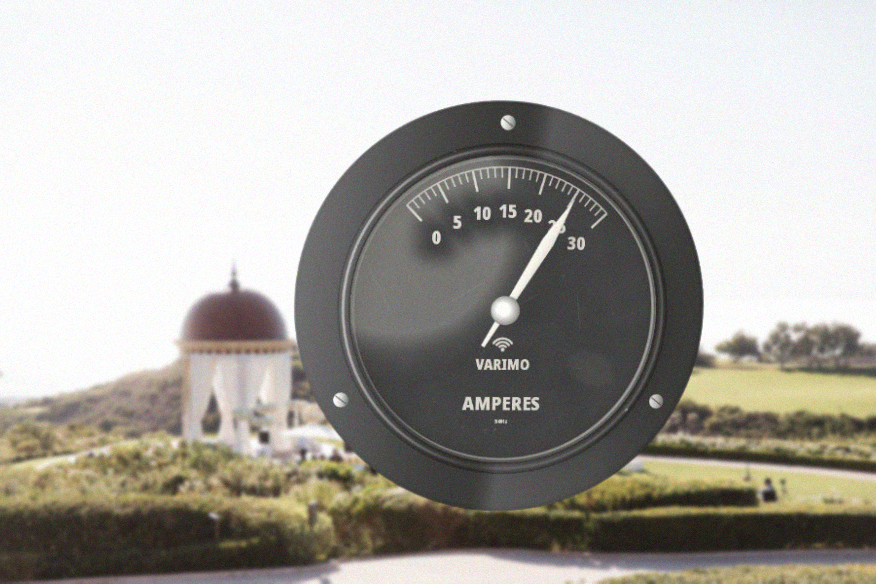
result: 25 A
